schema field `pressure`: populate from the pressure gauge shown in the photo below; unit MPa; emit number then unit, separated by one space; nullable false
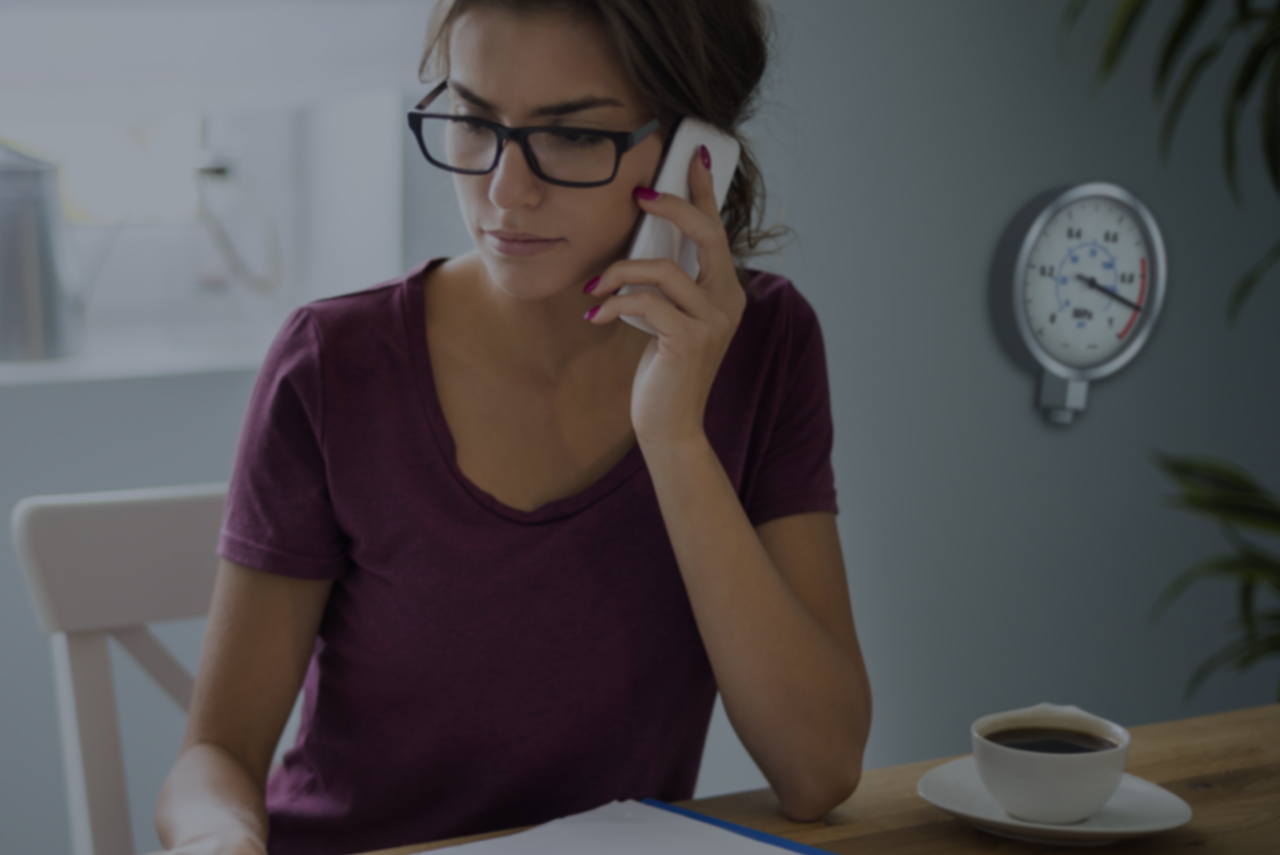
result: 0.9 MPa
